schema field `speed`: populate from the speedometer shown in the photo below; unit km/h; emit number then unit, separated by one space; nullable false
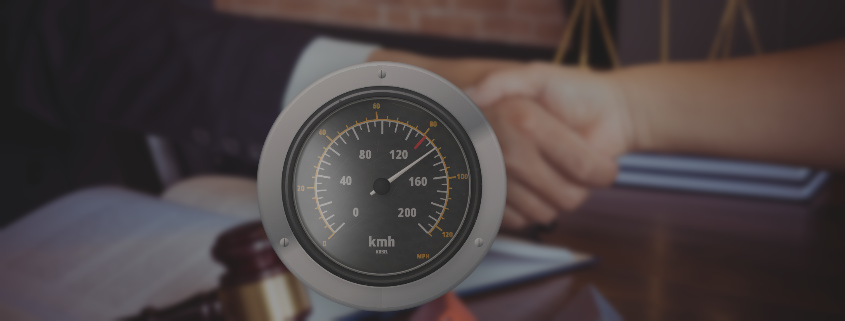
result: 140 km/h
